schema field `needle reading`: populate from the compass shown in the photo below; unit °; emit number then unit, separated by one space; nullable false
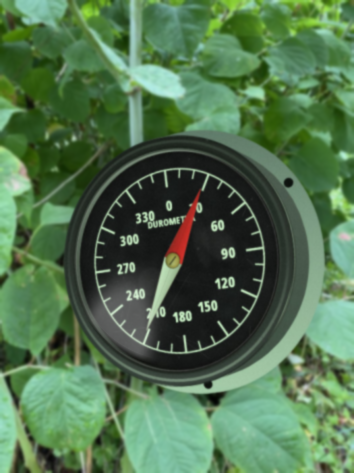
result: 30 °
